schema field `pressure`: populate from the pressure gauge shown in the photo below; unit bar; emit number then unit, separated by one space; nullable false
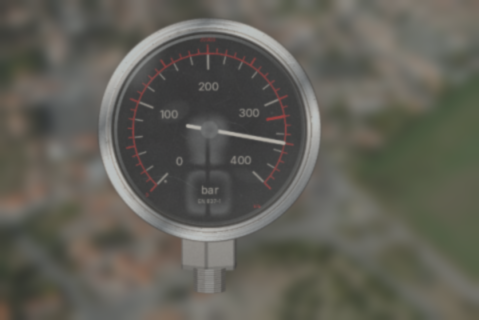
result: 350 bar
